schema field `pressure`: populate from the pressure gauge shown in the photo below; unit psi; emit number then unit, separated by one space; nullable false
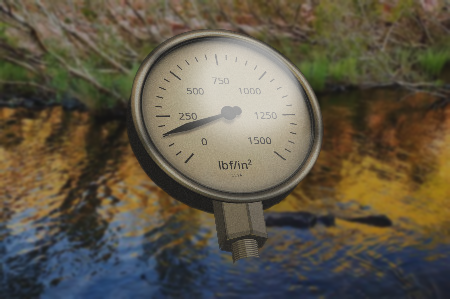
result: 150 psi
